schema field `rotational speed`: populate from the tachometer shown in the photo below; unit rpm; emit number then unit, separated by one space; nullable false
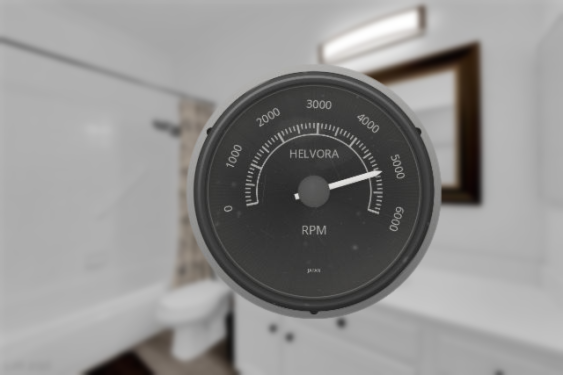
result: 5000 rpm
